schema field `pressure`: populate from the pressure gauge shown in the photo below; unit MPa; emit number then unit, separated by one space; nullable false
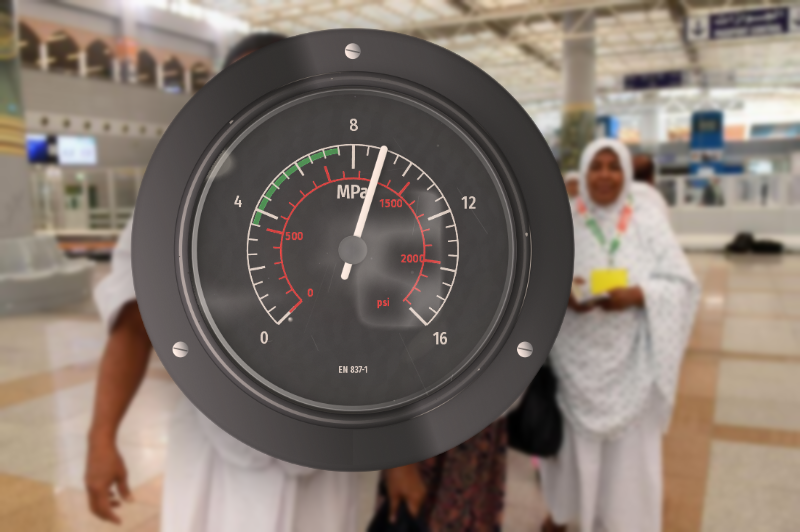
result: 9 MPa
